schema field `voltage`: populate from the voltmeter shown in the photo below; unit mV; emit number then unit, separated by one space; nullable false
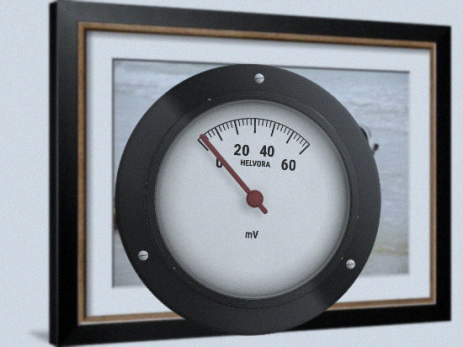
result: 2 mV
